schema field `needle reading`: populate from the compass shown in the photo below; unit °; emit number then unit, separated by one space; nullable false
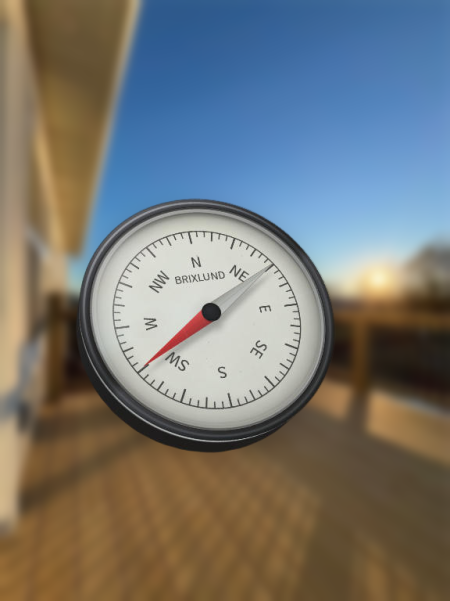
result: 240 °
